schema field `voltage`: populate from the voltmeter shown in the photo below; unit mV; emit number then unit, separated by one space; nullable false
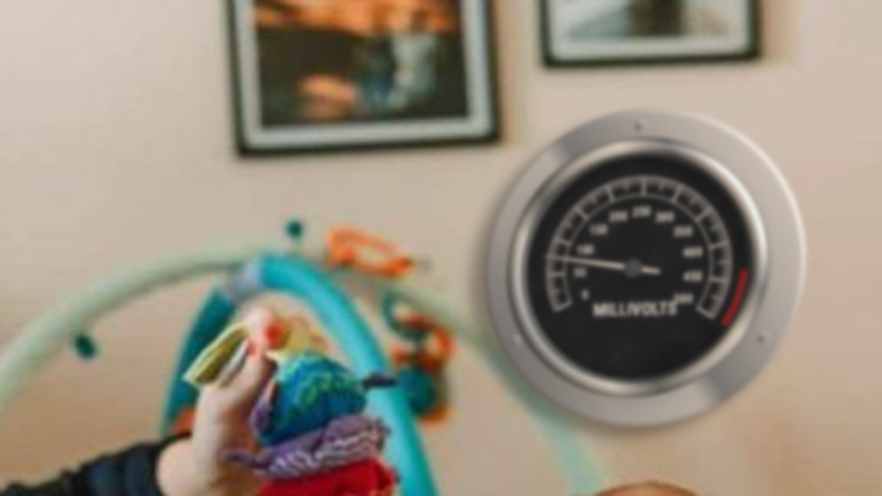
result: 75 mV
